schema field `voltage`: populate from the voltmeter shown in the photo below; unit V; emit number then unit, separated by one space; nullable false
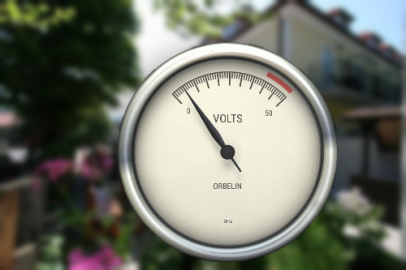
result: 5 V
